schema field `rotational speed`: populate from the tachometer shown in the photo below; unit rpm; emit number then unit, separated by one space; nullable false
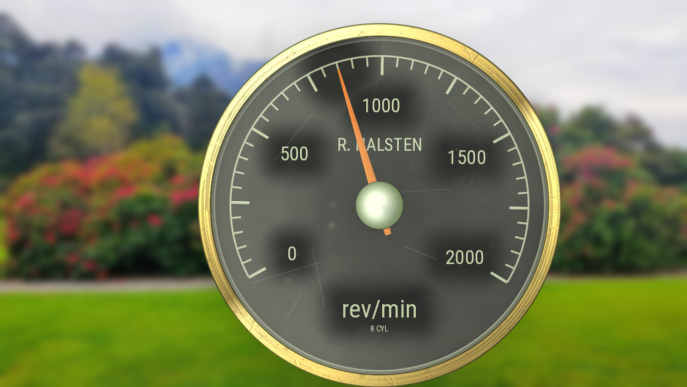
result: 850 rpm
